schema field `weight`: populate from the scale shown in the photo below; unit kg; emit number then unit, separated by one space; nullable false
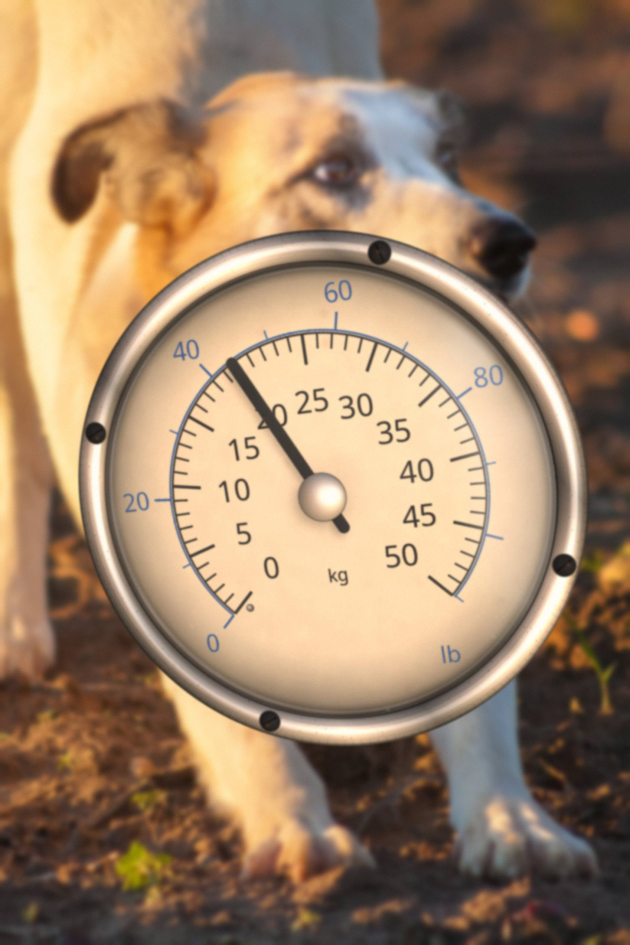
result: 20 kg
